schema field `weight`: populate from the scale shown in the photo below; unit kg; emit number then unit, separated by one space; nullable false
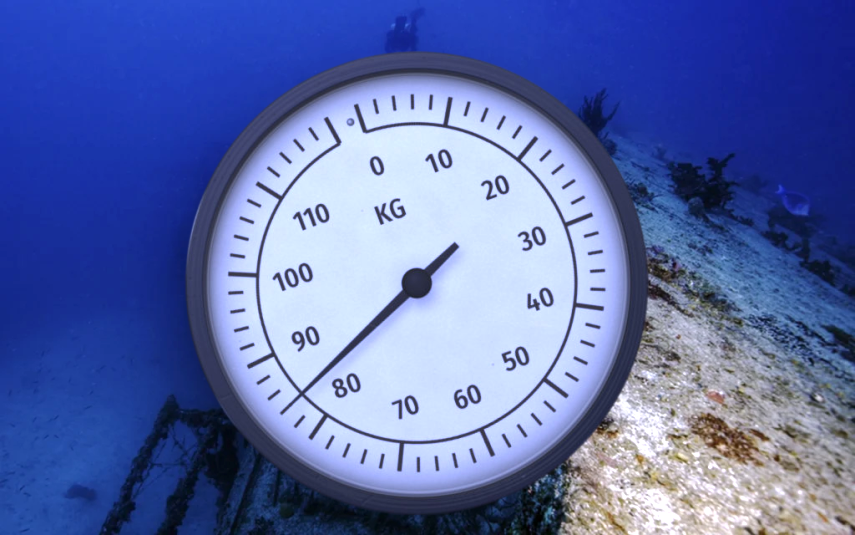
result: 84 kg
